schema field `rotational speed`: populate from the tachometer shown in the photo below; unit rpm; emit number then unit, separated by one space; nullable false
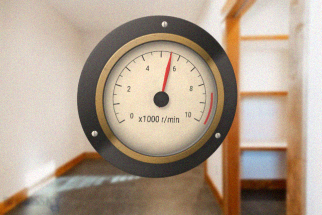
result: 5500 rpm
